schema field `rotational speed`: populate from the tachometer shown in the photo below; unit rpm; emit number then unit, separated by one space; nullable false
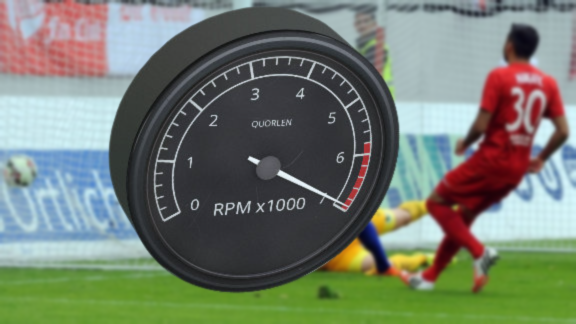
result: 6900 rpm
